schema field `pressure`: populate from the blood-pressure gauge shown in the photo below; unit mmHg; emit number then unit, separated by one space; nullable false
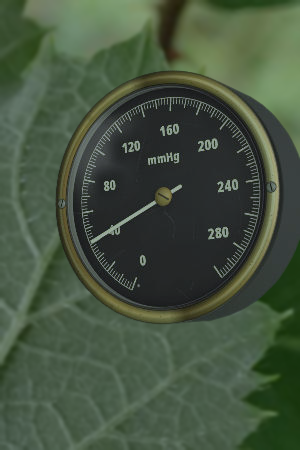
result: 40 mmHg
